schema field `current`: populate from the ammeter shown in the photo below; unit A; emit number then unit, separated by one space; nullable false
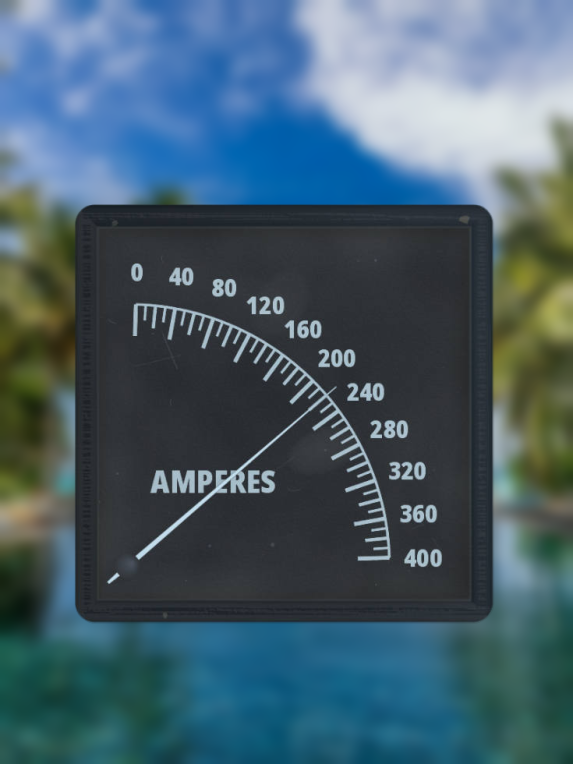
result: 220 A
